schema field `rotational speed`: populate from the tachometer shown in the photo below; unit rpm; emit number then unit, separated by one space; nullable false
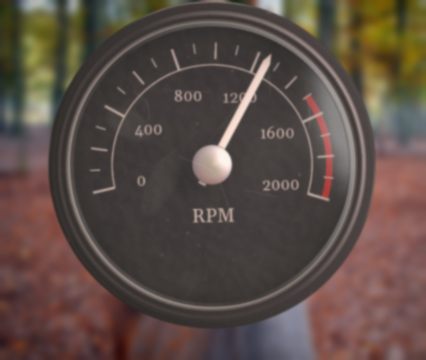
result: 1250 rpm
